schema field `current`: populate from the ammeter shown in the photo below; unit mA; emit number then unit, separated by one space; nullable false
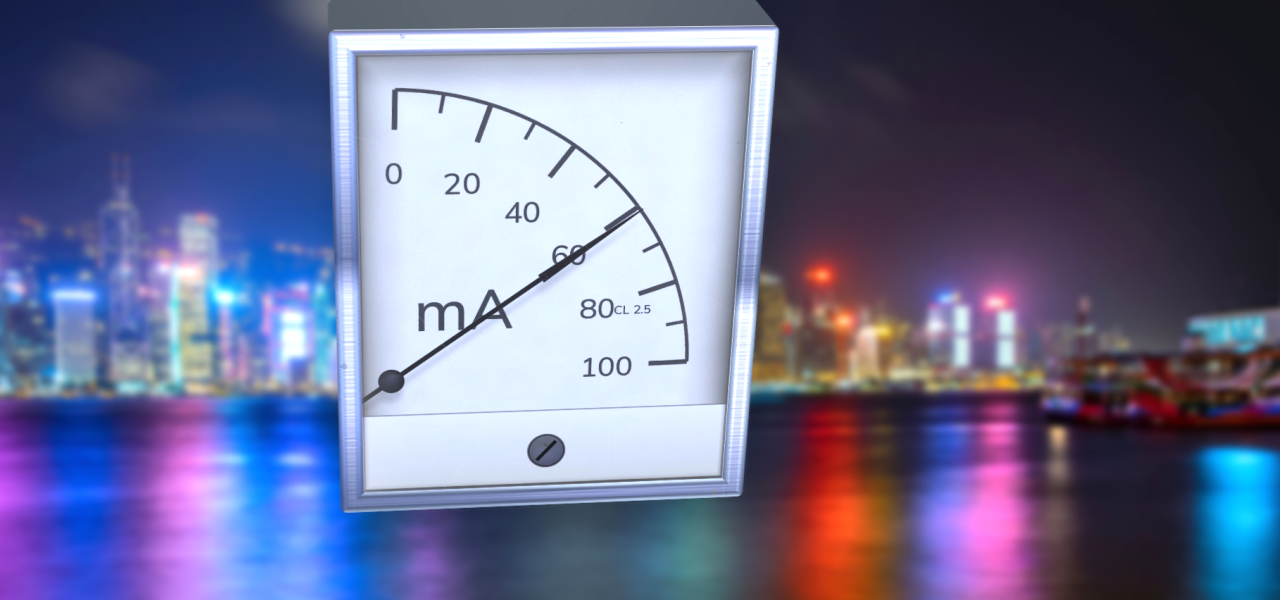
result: 60 mA
